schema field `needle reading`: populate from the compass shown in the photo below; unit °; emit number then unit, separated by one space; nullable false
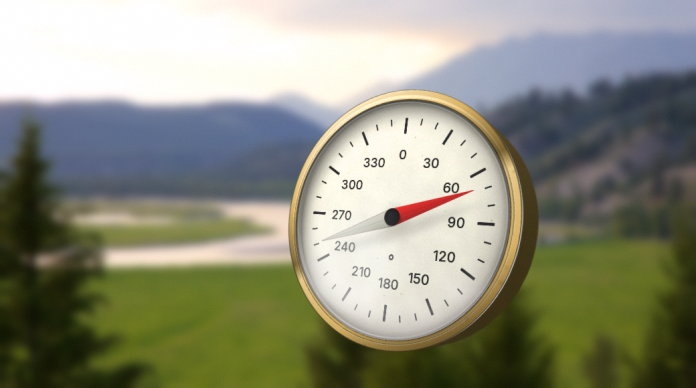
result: 70 °
